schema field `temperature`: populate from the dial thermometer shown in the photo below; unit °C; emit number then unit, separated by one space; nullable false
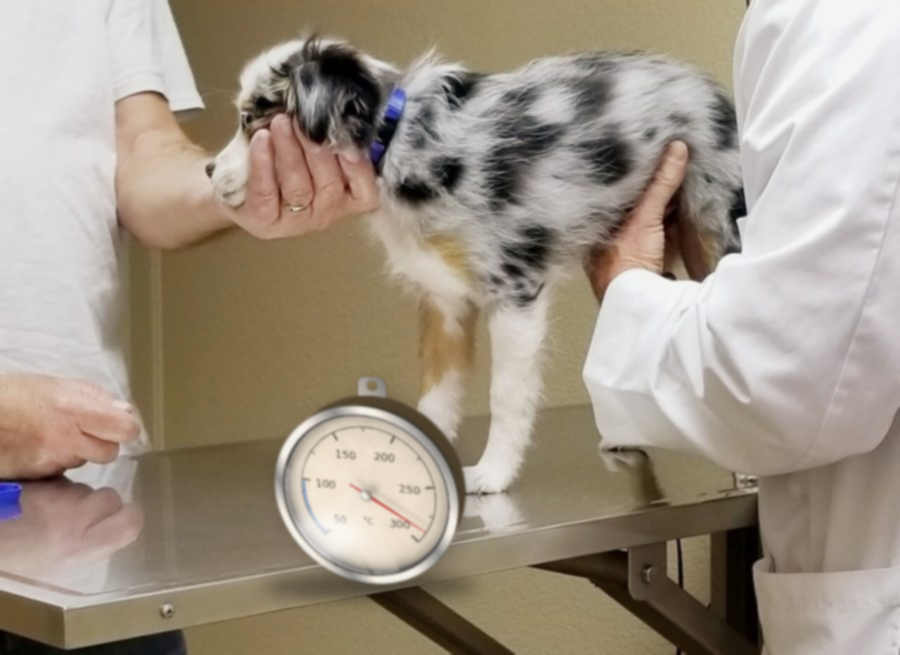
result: 287.5 °C
